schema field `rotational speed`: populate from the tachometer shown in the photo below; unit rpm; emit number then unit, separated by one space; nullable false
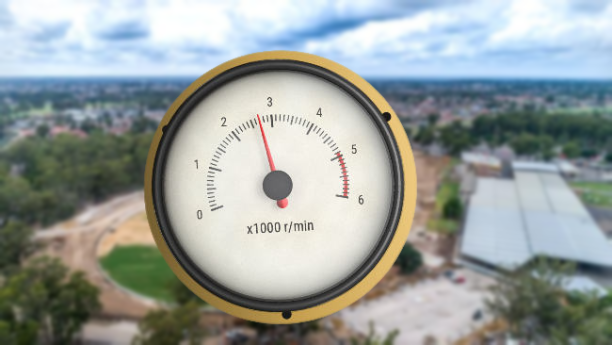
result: 2700 rpm
